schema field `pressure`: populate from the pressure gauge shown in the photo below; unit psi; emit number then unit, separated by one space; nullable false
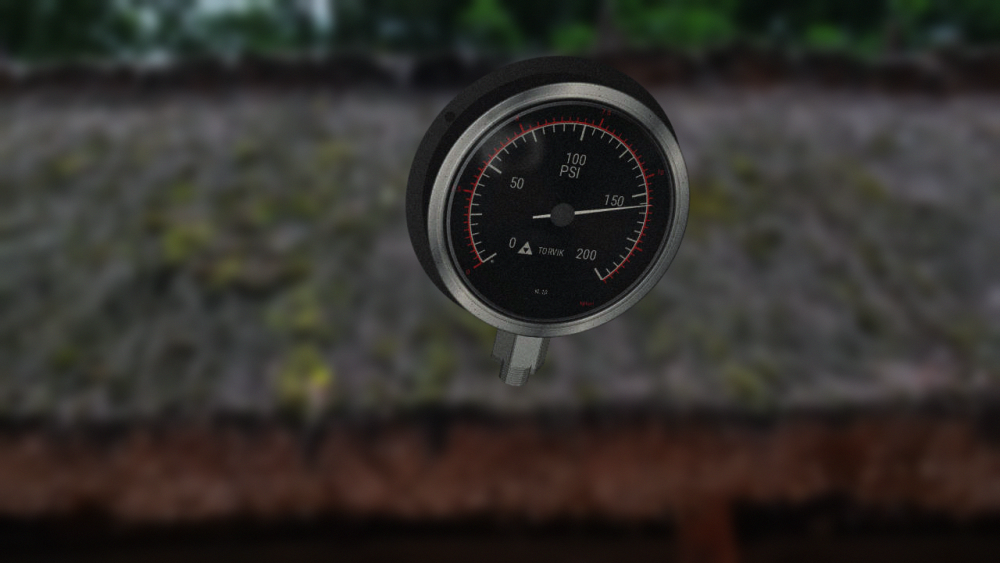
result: 155 psi
